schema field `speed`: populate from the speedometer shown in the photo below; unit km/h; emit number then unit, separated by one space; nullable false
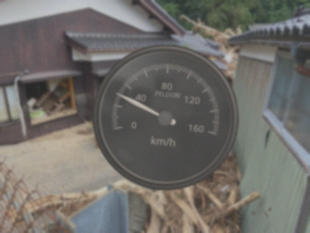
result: 30 km/h
